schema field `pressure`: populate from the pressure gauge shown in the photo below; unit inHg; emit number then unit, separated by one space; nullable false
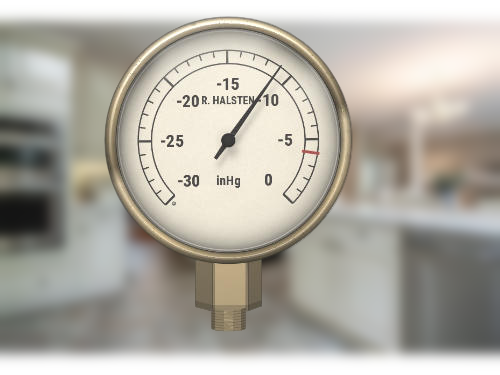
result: -11 inHg
